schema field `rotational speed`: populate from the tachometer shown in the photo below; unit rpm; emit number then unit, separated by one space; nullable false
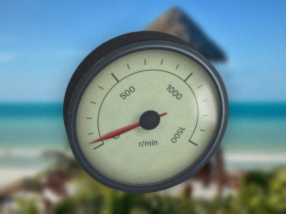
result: 50 rpm
